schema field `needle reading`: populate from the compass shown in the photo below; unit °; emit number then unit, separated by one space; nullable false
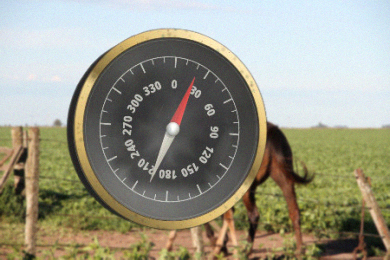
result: 20 °
